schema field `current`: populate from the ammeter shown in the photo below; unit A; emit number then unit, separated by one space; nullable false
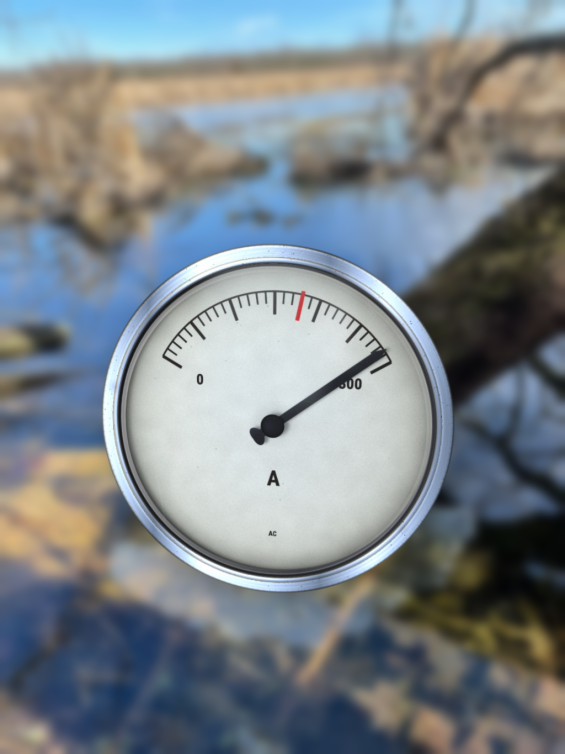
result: 285 A
